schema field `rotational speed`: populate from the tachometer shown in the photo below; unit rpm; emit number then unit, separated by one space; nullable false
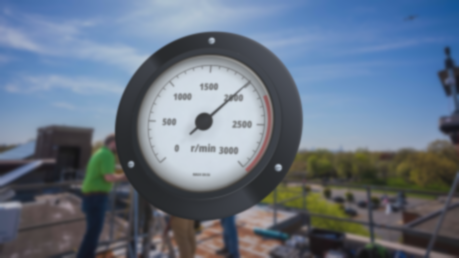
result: 2000 rpm
